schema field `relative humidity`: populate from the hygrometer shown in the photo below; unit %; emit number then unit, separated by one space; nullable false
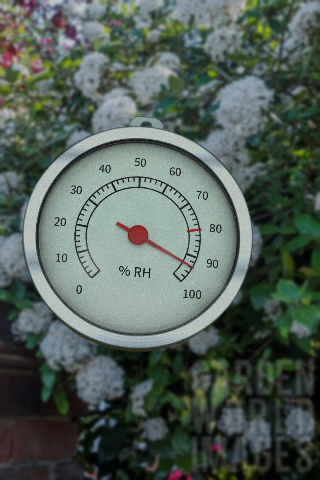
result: 94 %
